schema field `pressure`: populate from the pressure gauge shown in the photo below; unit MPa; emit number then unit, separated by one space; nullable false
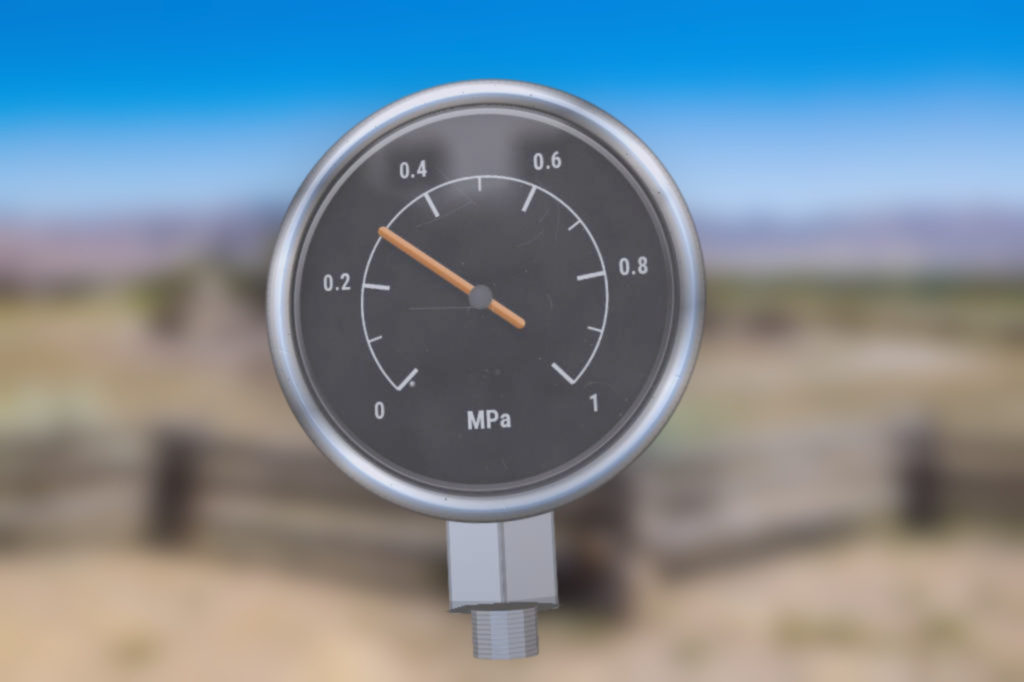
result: 0.3 MPa
